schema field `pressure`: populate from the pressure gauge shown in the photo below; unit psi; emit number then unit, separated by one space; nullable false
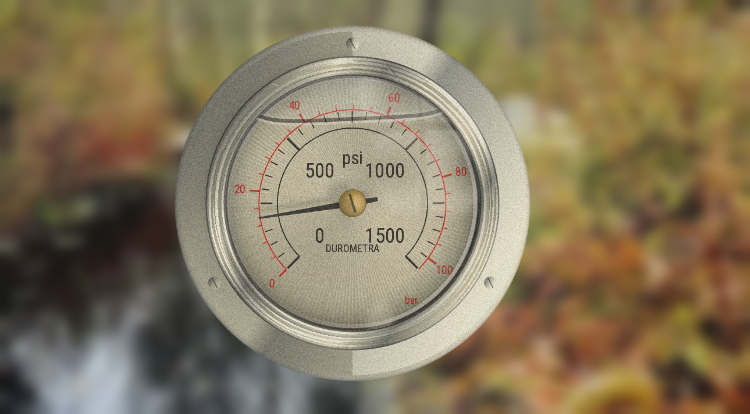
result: 200 psi
